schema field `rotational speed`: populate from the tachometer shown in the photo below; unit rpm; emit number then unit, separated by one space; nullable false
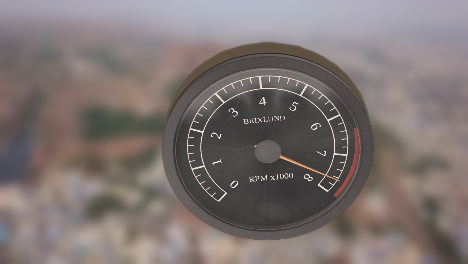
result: 7600 rpm
